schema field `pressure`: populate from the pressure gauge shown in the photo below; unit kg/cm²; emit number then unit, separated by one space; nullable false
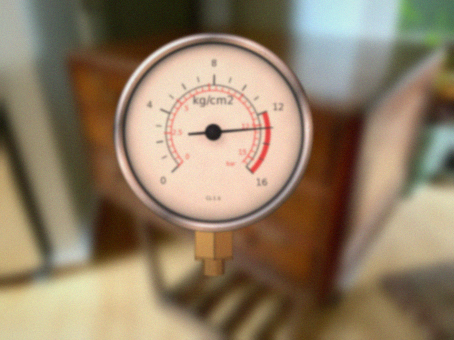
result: 13 kg/cm²
